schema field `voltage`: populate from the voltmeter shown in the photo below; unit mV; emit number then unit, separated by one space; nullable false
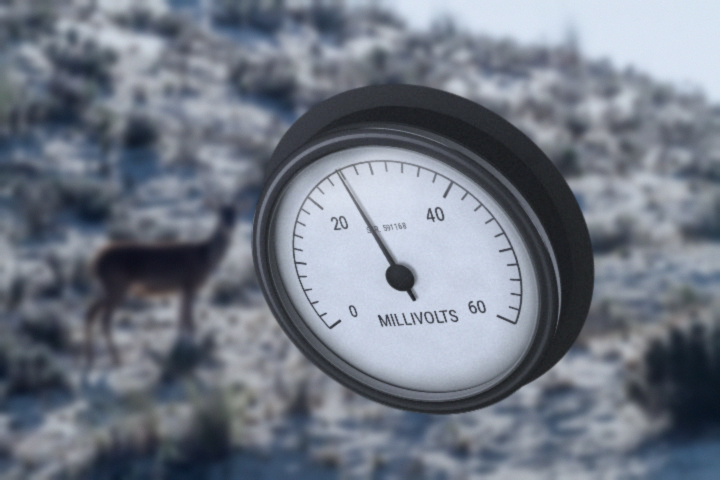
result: 26 mV
